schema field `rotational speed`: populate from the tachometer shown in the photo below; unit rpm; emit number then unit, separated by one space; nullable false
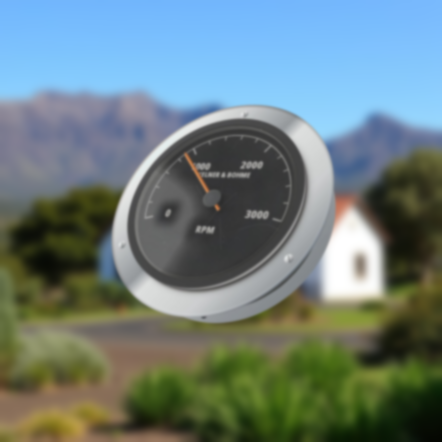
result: 900 rpm
